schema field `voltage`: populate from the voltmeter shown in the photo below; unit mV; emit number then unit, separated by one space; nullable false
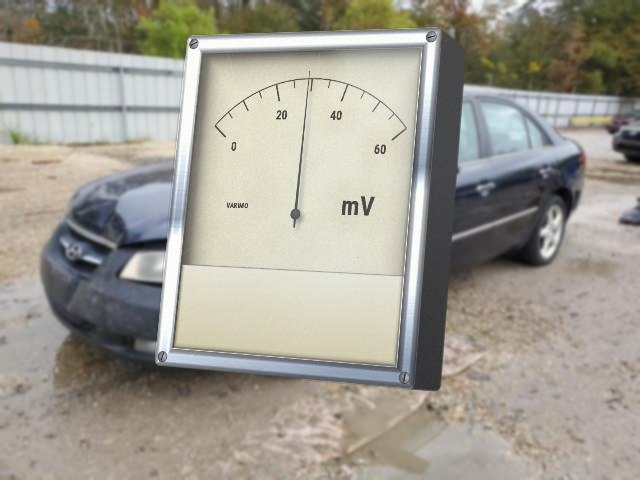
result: 30 mV
